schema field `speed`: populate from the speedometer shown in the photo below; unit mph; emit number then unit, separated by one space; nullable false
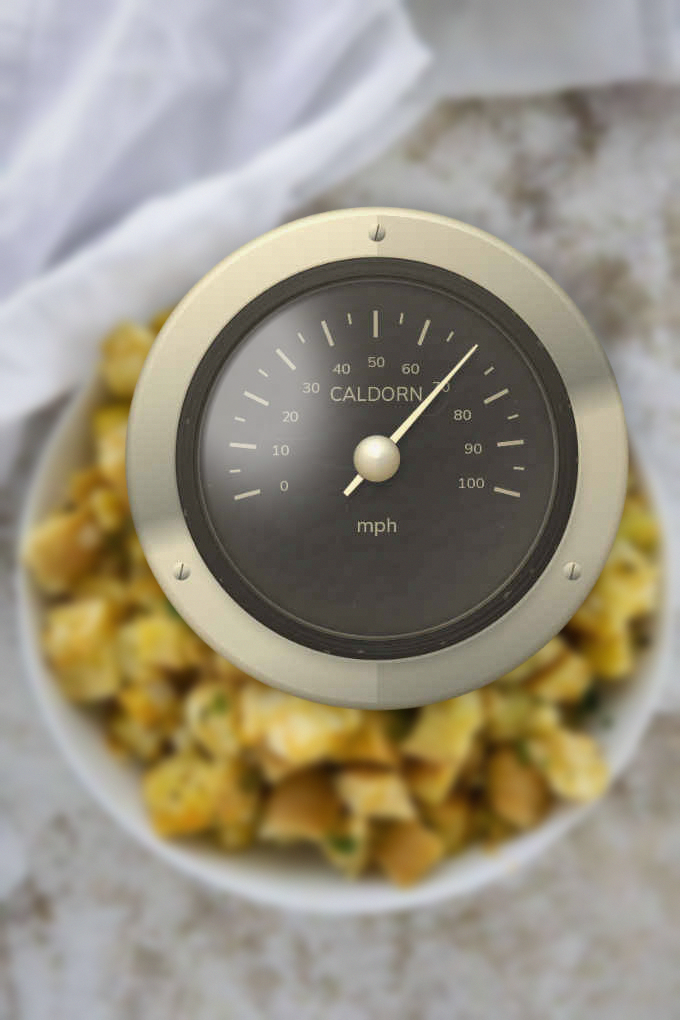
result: 70 mph
